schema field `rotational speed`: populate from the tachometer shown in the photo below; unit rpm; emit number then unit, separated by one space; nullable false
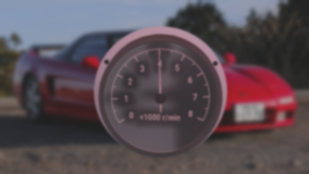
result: 4000 rpm
